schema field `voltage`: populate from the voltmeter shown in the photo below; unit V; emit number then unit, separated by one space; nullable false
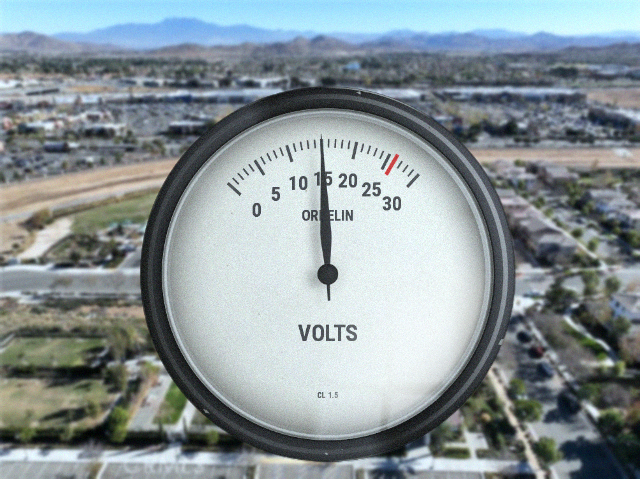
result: 15 V
